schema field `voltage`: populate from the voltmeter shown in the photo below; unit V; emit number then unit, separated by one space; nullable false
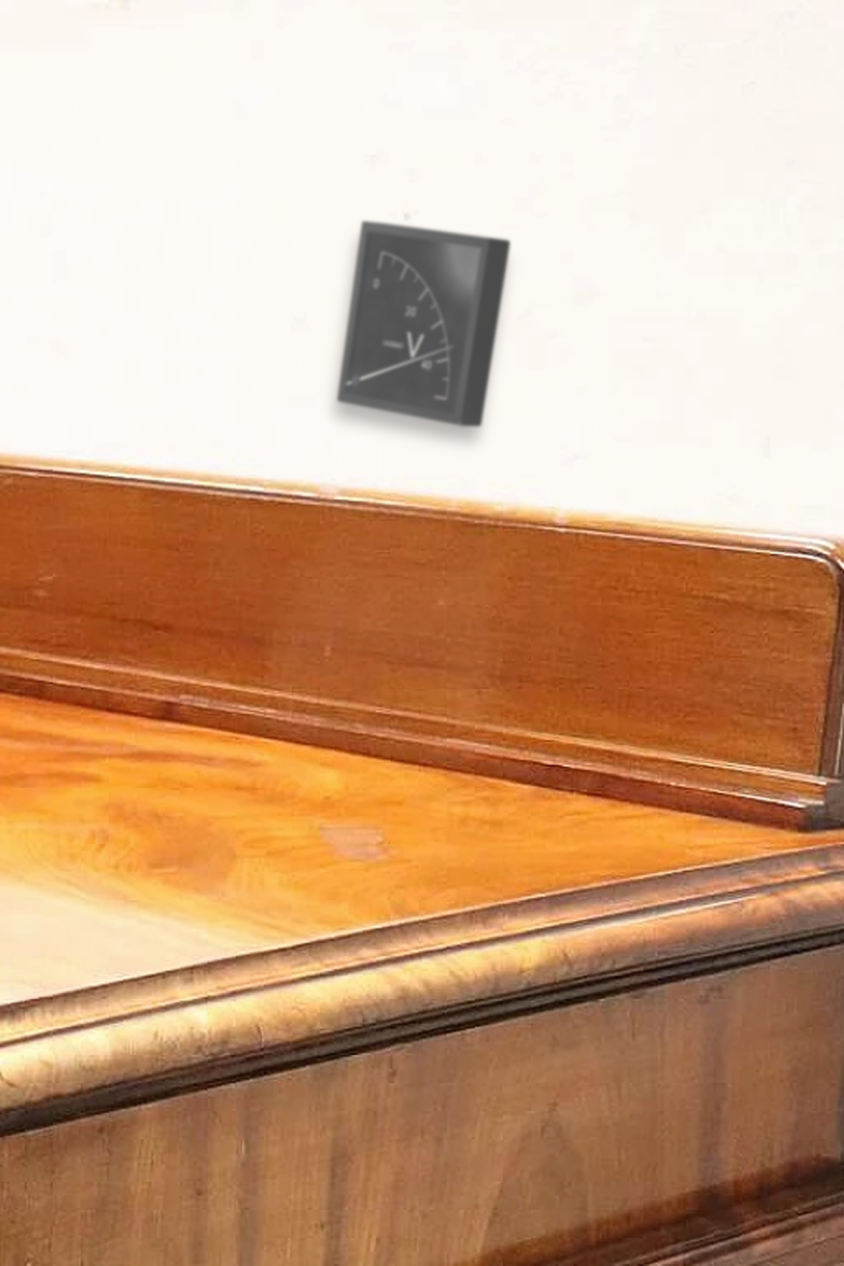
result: 37.5 V
